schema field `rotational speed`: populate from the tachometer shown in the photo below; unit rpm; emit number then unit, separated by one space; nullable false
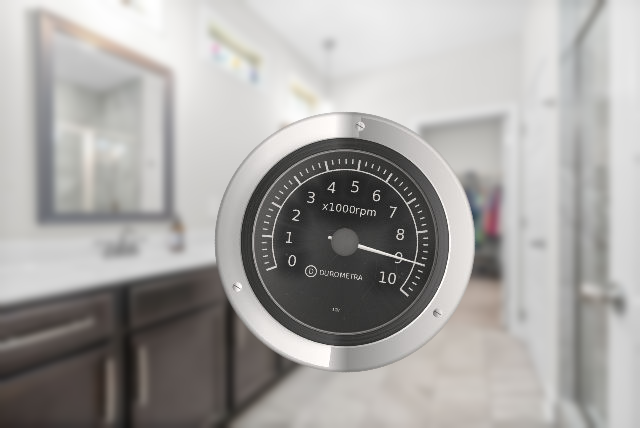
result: 9000 rpm
